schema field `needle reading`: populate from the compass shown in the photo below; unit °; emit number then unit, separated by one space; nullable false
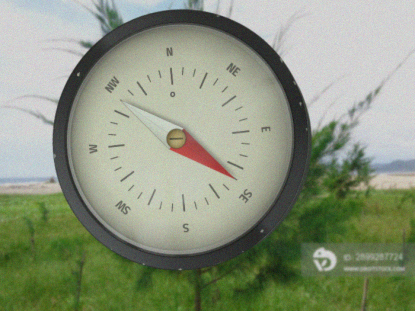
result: 130 °
